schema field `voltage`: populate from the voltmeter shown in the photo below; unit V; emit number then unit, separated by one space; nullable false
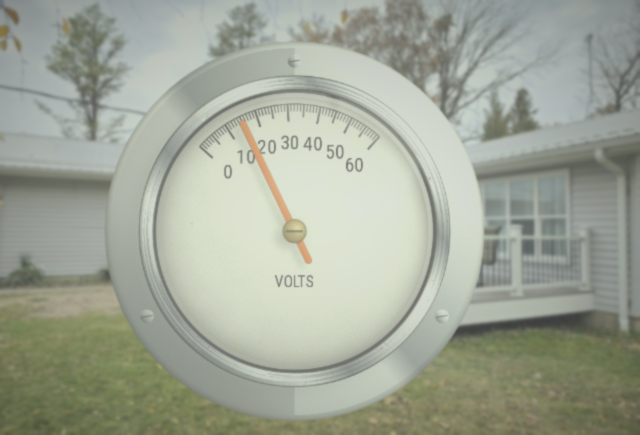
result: 15 V
